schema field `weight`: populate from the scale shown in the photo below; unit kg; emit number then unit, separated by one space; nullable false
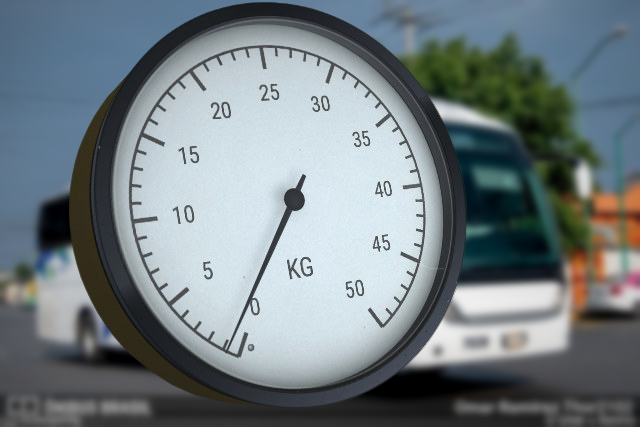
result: 1 kg
